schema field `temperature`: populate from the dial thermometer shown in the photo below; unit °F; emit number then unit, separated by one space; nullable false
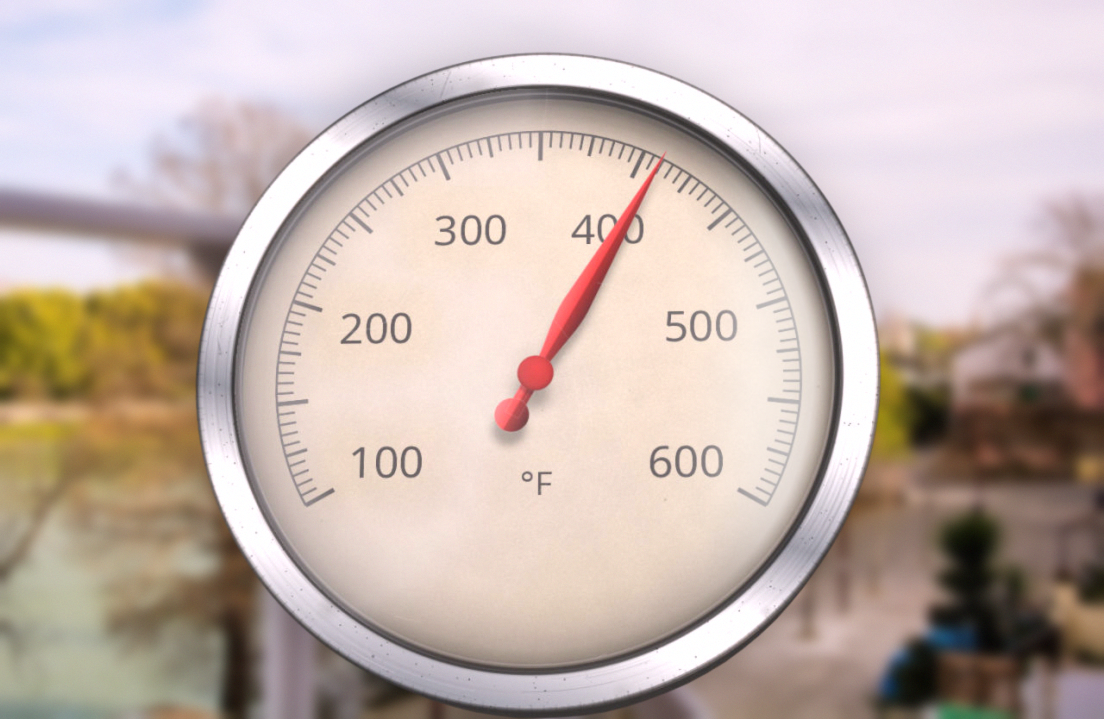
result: 410 °F
